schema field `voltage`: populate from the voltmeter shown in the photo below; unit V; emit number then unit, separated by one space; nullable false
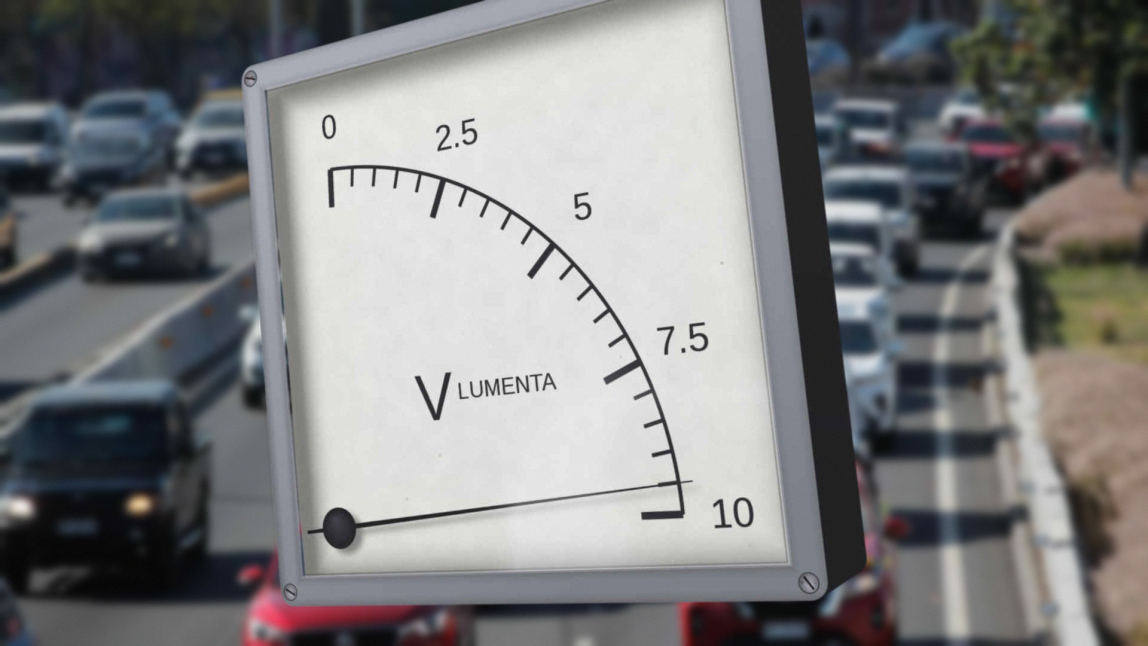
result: 9.5 V
